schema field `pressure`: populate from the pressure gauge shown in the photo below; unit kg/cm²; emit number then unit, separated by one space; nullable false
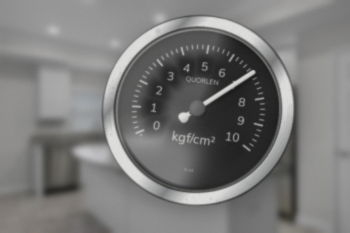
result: 7 kg/cm²
